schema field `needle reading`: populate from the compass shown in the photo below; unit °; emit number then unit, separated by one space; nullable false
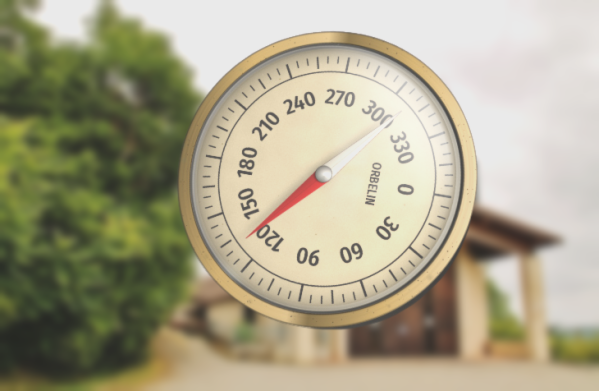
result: 130 °
